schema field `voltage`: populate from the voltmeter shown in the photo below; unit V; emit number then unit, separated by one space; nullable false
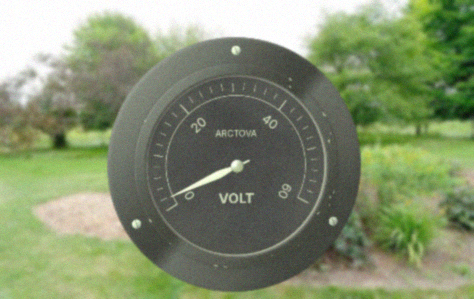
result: 2 V
